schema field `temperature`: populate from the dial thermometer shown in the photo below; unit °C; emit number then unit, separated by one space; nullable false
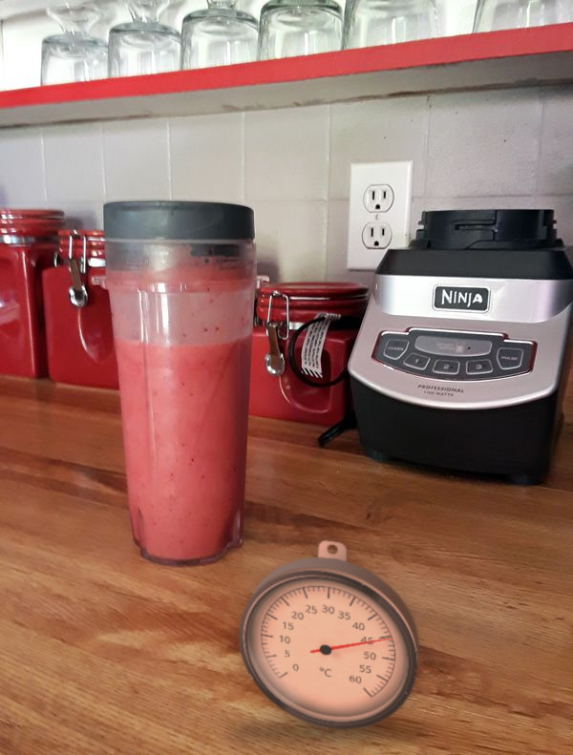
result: 45 °C
